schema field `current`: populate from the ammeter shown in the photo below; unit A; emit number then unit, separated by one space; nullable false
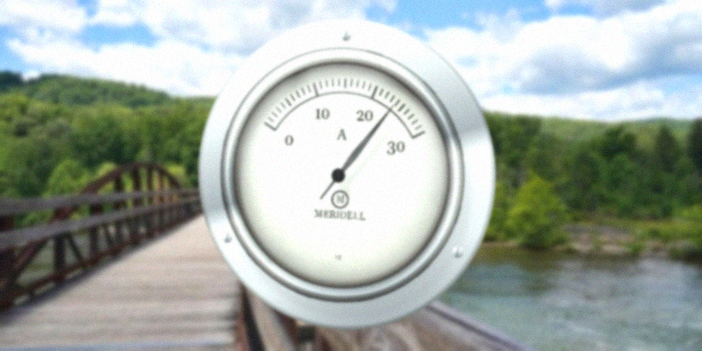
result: 24 A
